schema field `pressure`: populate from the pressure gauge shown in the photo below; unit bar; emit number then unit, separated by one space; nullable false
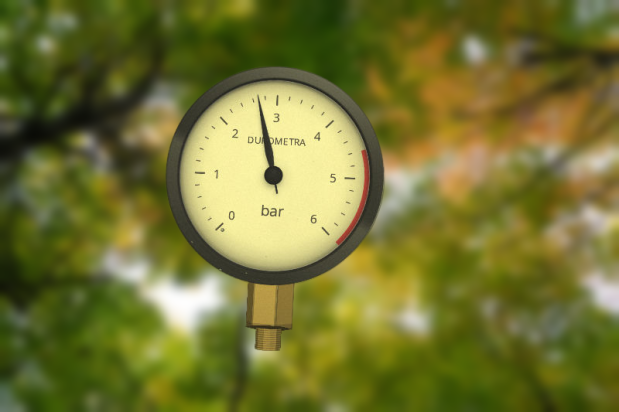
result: 2.7 bar
